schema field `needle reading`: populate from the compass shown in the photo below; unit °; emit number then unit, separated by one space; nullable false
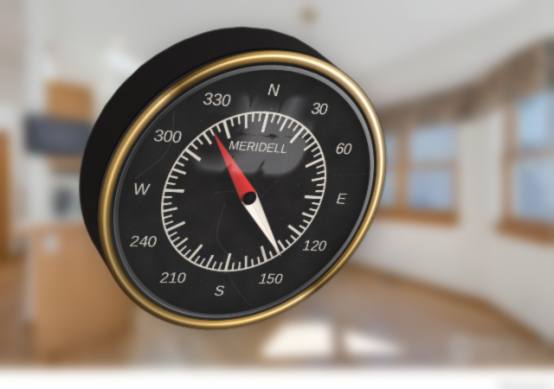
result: 320 °
